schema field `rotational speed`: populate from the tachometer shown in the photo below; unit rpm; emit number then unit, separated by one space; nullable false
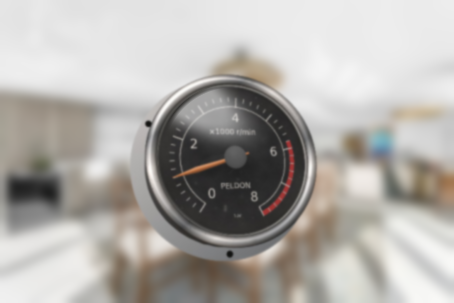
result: 1000 rpm
